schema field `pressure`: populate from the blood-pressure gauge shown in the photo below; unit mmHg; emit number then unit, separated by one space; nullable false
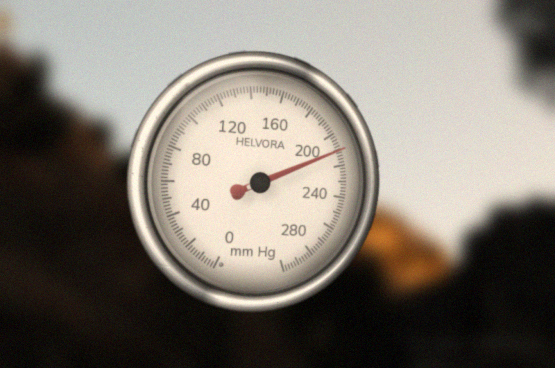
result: 210 mmHg
